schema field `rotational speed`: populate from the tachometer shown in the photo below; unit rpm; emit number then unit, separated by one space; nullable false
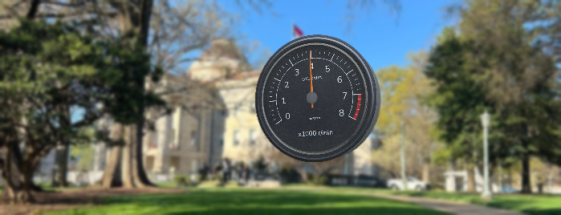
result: 4000 rpm
